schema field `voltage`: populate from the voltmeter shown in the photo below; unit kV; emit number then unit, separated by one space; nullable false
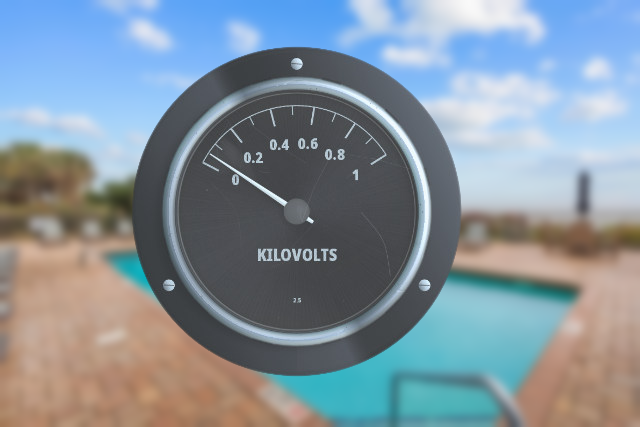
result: 0.05 kV
